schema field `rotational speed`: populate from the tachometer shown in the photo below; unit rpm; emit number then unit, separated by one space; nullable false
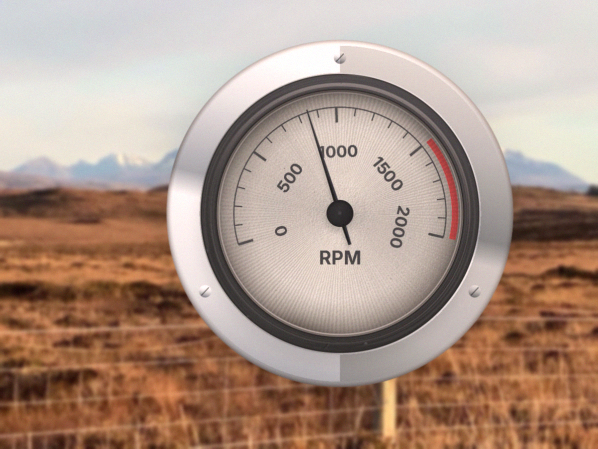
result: 850 rpm
